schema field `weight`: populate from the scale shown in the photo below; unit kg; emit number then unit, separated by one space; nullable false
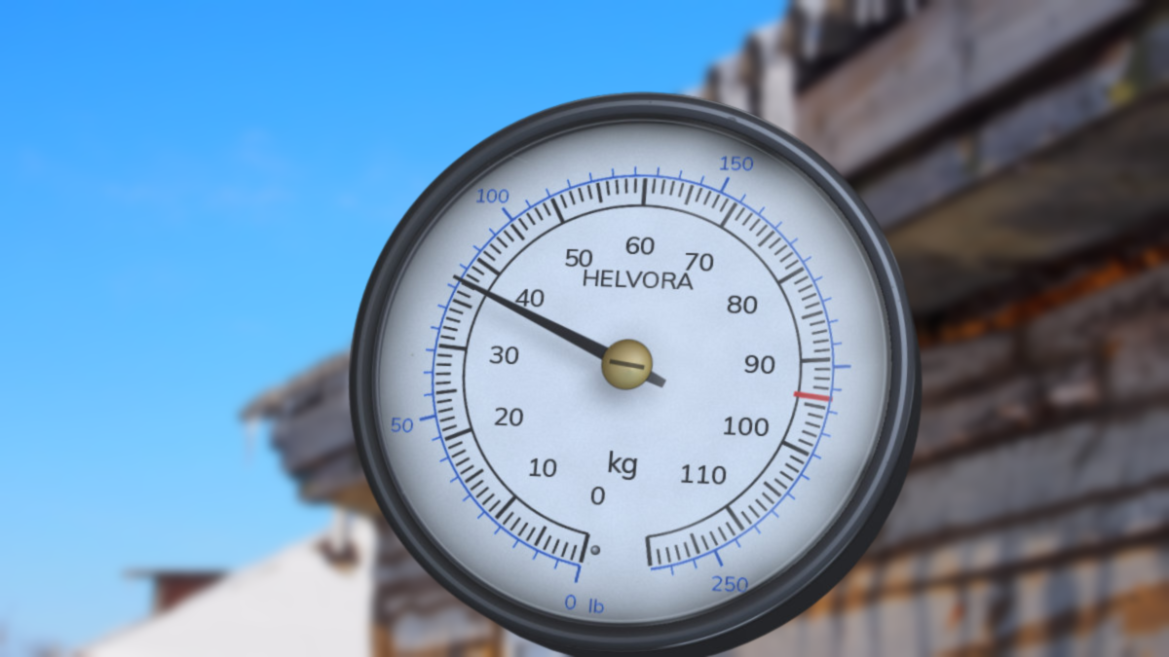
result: 37 kg
